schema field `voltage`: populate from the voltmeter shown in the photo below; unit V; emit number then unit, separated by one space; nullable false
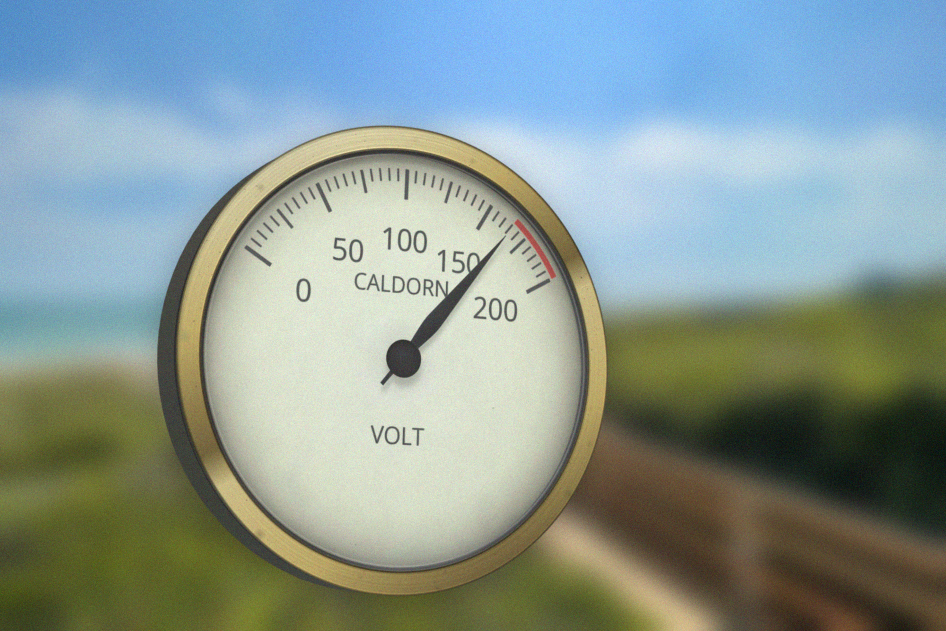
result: 165 V
